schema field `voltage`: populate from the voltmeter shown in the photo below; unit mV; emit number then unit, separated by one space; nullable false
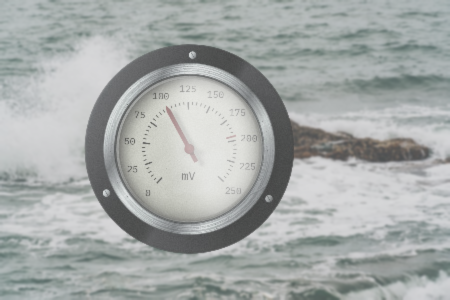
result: 100 mV
